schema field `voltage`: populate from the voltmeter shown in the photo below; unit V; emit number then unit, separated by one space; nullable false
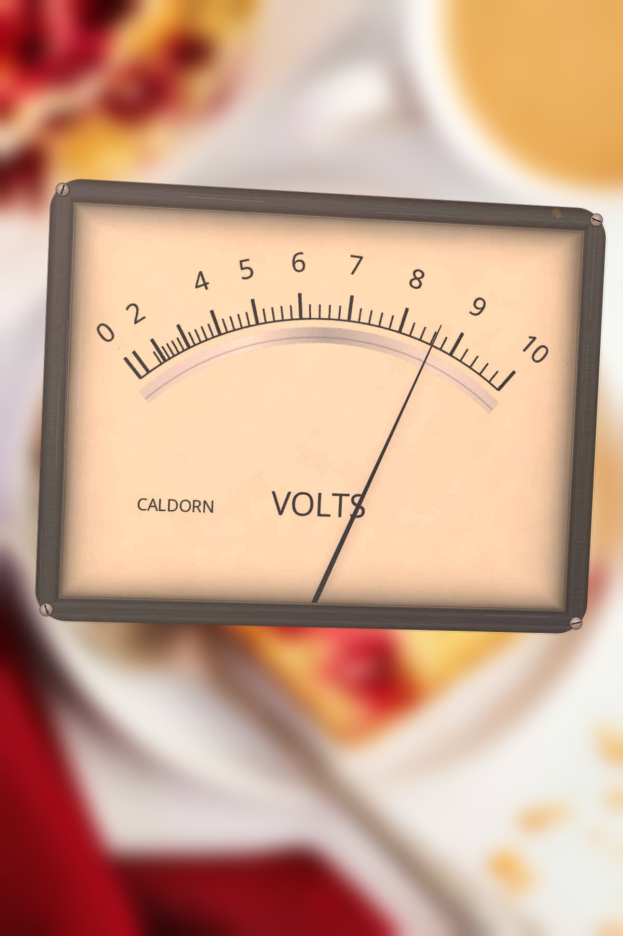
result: 8.6 V
